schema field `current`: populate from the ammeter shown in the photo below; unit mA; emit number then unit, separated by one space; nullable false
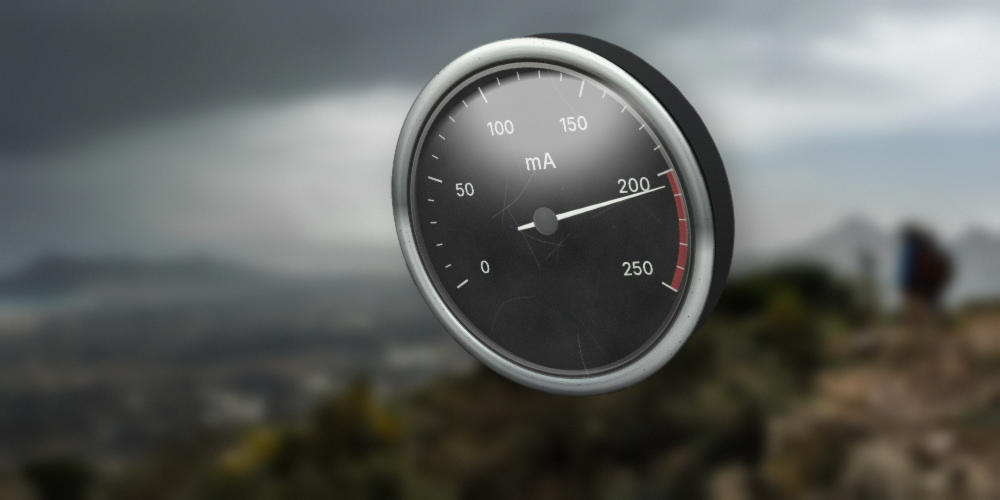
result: 205 mA
